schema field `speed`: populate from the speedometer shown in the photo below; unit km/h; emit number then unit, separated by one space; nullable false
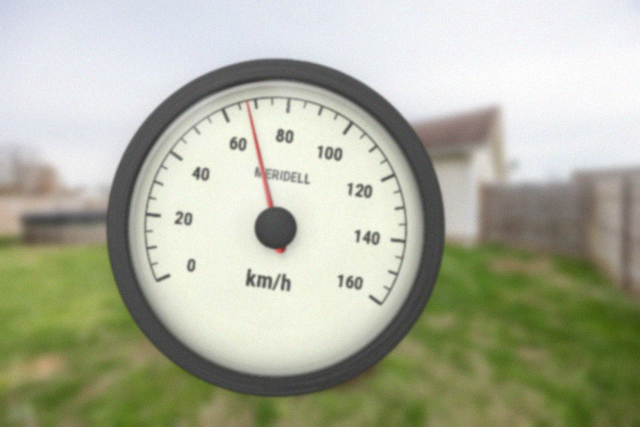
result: 67.5 km/h
